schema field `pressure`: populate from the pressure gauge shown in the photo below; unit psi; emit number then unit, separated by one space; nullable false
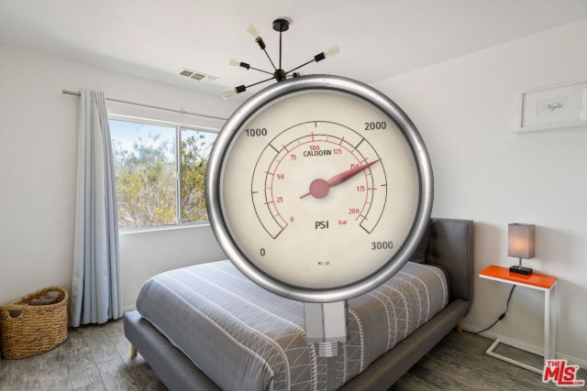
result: 2250 psi
